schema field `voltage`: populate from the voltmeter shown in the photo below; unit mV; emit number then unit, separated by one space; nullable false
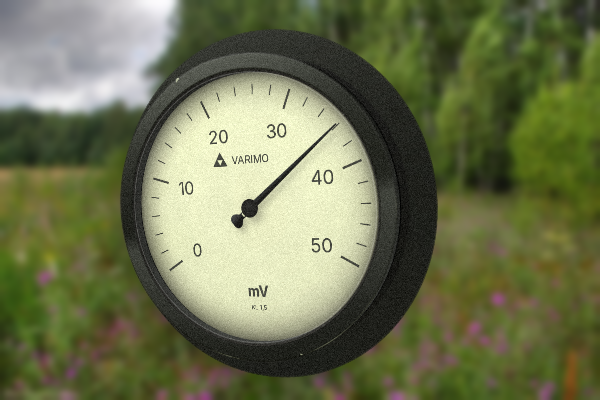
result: 36 mV
